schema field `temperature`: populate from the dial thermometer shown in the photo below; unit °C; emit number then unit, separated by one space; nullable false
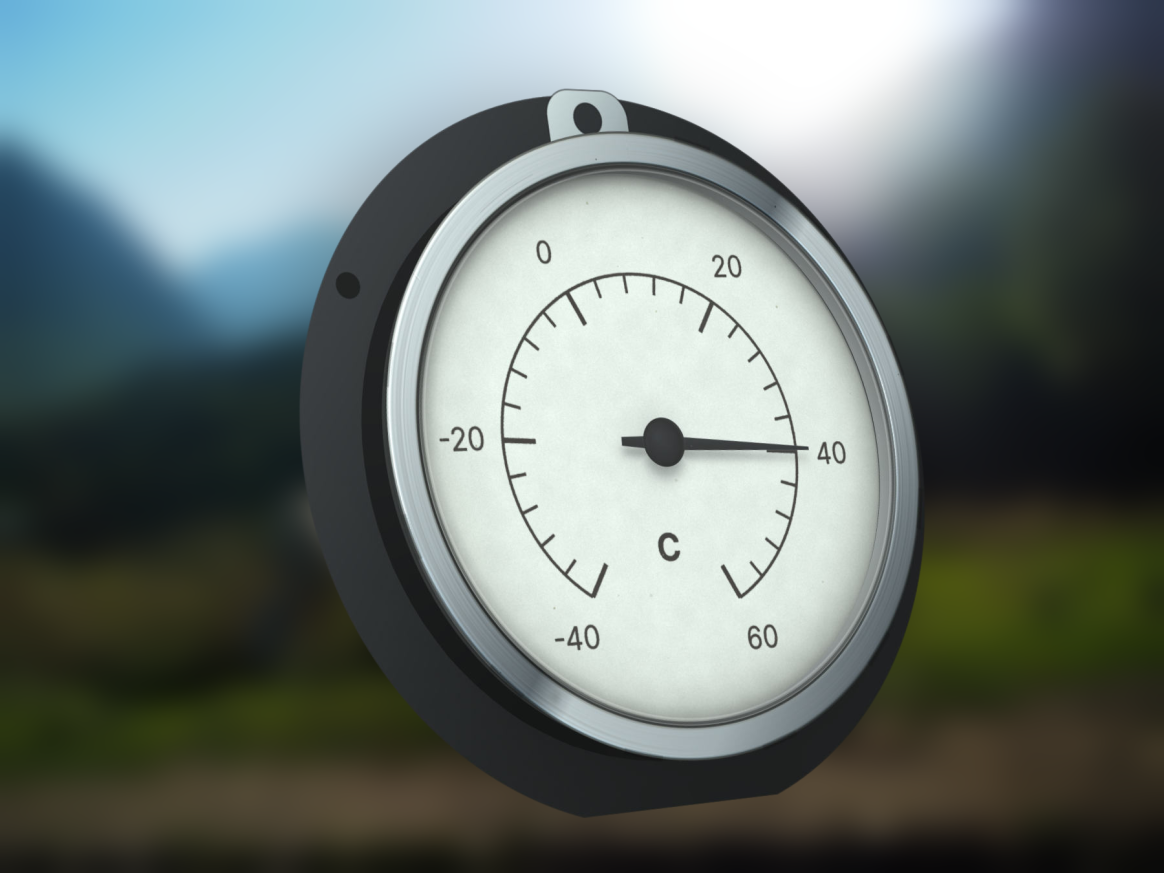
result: 40 °C
